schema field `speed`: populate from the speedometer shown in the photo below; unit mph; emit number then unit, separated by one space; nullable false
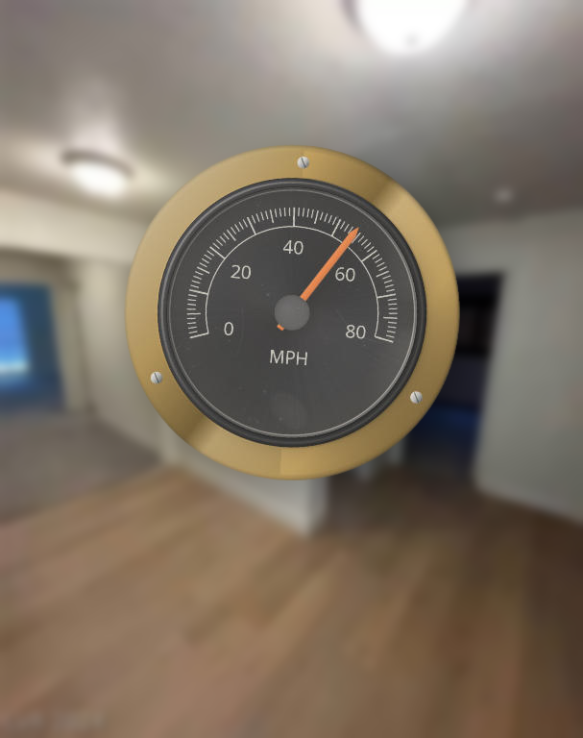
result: 54 mph
